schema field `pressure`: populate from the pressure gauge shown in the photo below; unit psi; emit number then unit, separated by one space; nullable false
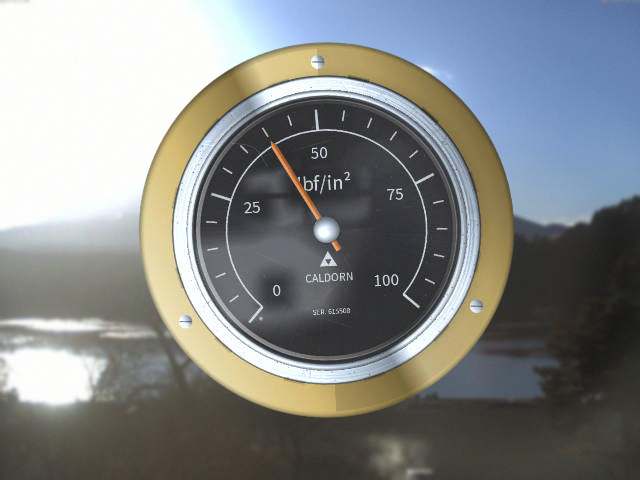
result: 40 psi
